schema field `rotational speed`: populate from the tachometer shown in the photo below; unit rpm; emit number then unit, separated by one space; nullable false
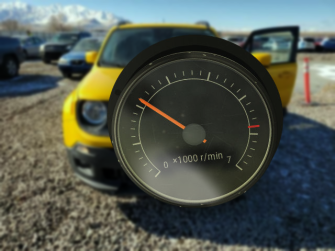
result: 2200 rpm
